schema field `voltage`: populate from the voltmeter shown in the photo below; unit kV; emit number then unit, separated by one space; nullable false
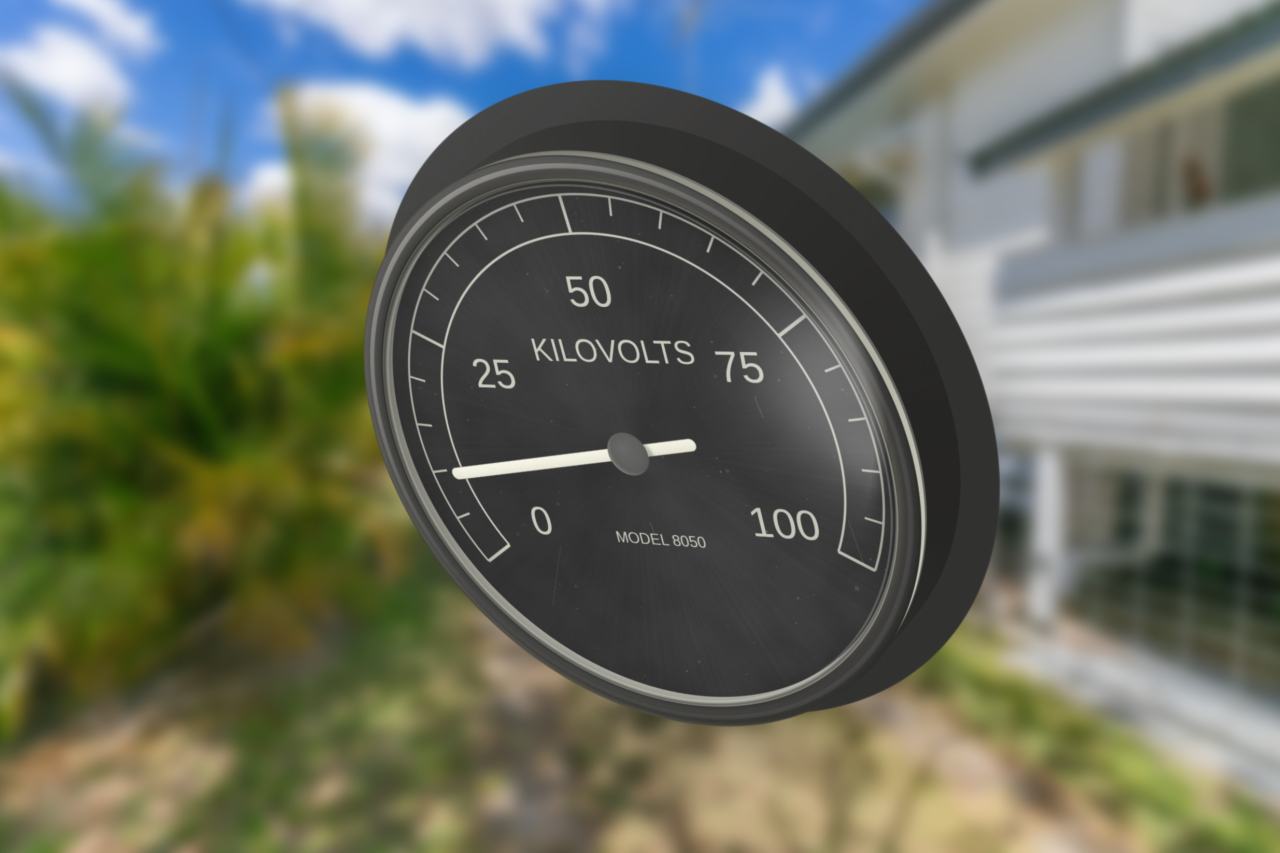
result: 10 kV
